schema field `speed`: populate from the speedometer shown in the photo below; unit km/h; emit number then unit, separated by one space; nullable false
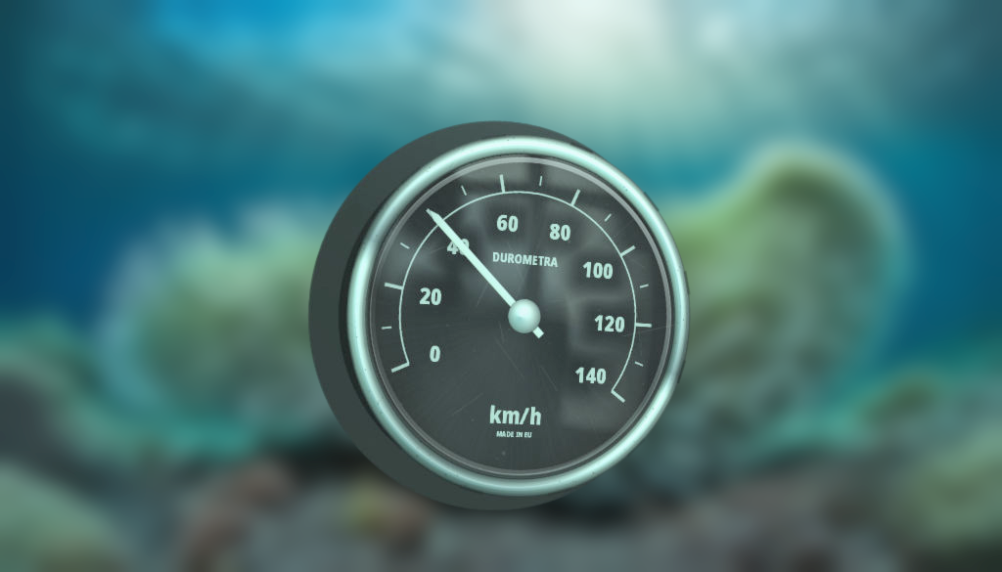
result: 40 km/h
